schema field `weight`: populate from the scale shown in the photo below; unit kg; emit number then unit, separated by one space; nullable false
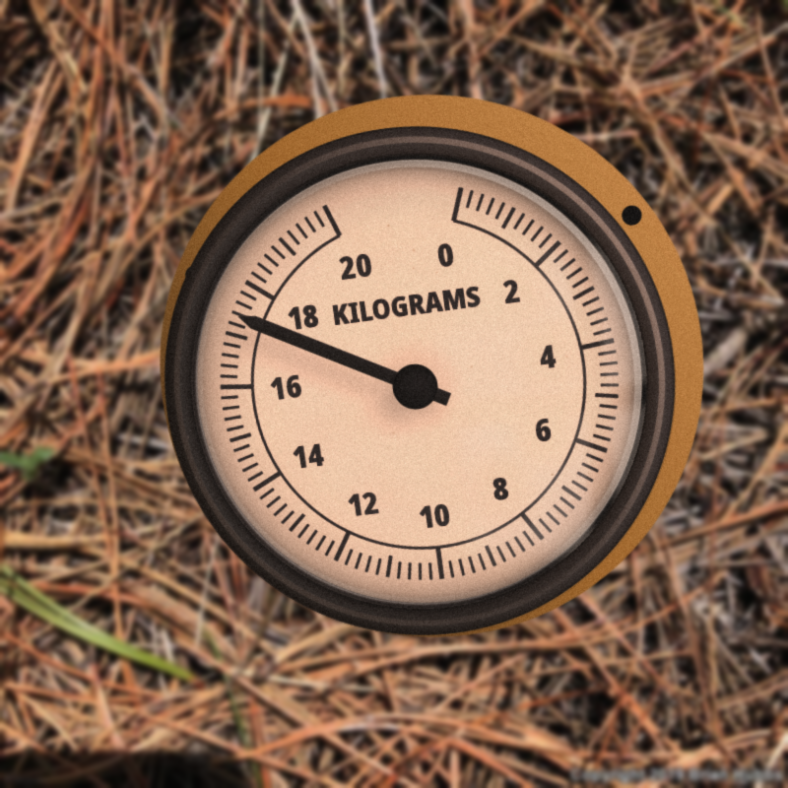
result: 17.4 kg
